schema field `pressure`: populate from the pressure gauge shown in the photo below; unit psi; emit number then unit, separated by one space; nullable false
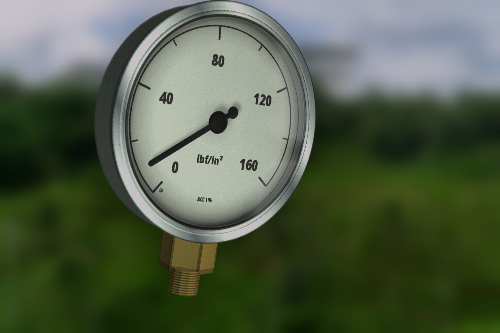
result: 10 psi
